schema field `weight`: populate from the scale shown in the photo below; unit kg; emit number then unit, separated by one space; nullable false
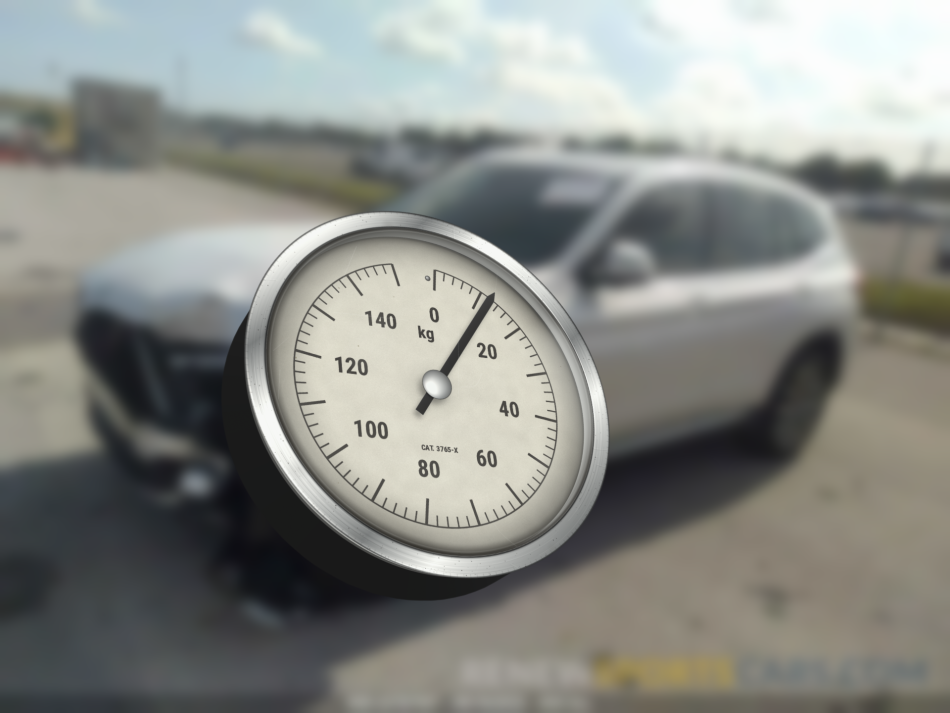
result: 12 kg
